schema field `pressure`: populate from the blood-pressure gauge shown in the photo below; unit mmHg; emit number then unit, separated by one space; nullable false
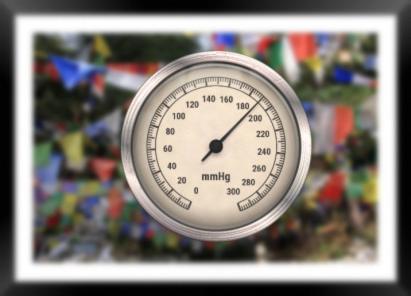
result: 190 mmHg
